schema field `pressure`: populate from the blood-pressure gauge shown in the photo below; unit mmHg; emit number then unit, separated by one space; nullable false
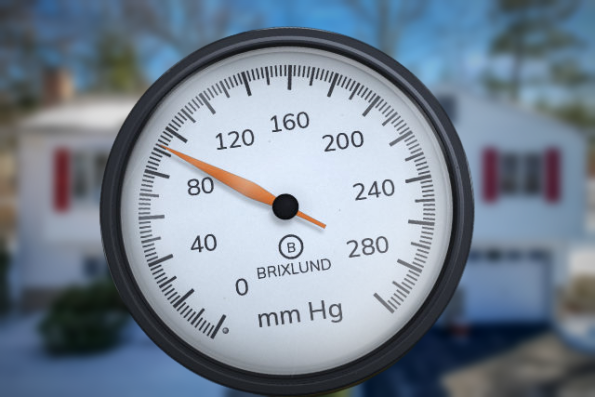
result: 92 mmHg
